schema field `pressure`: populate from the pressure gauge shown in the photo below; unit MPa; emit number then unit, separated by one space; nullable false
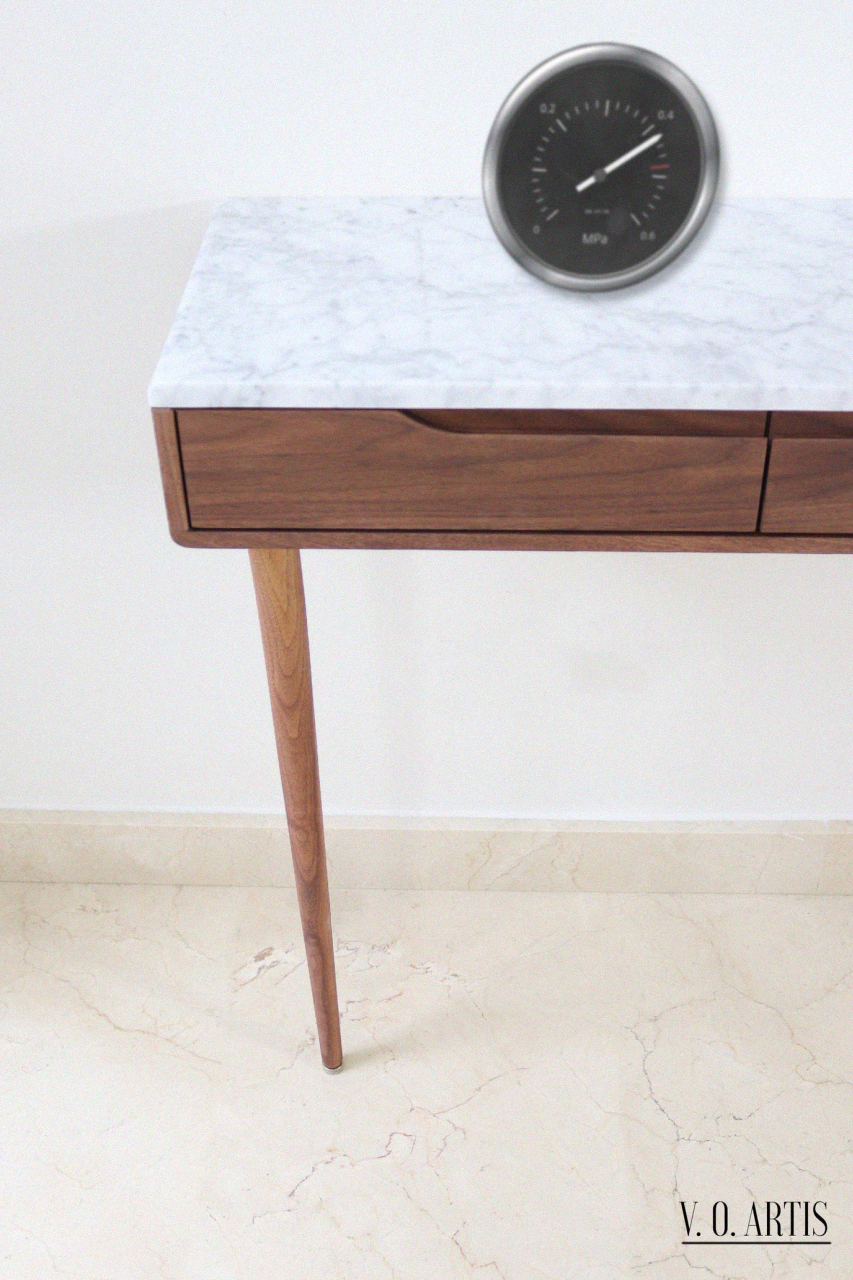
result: 0.42 MPa
